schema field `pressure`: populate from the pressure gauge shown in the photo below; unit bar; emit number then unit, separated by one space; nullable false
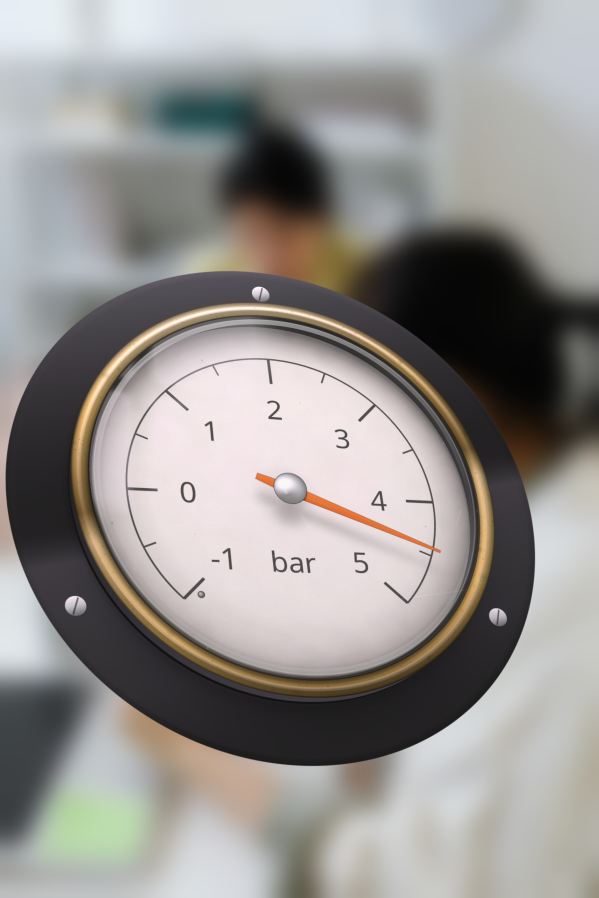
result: 4.5 bar
